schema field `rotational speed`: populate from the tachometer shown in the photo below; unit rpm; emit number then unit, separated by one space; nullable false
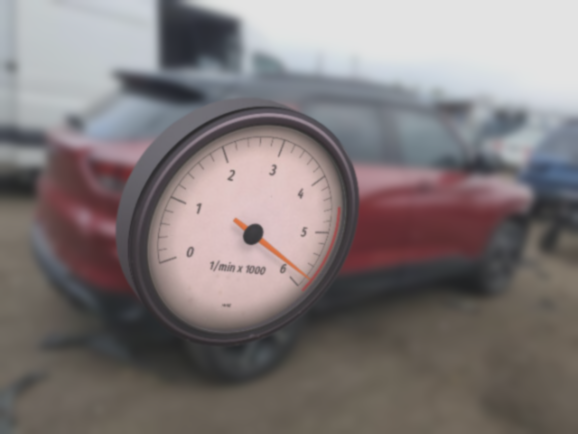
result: 5800 rpm
